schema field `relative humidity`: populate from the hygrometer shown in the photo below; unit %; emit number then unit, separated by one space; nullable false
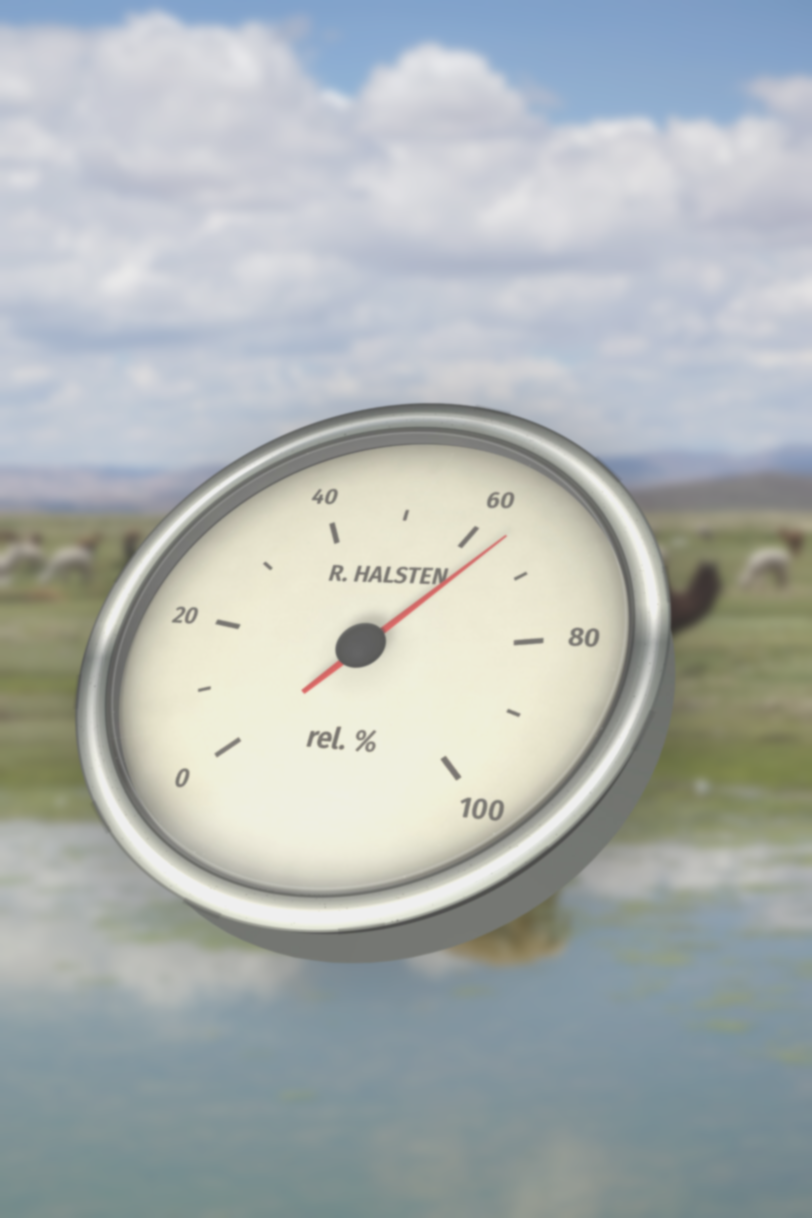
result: 65 %
